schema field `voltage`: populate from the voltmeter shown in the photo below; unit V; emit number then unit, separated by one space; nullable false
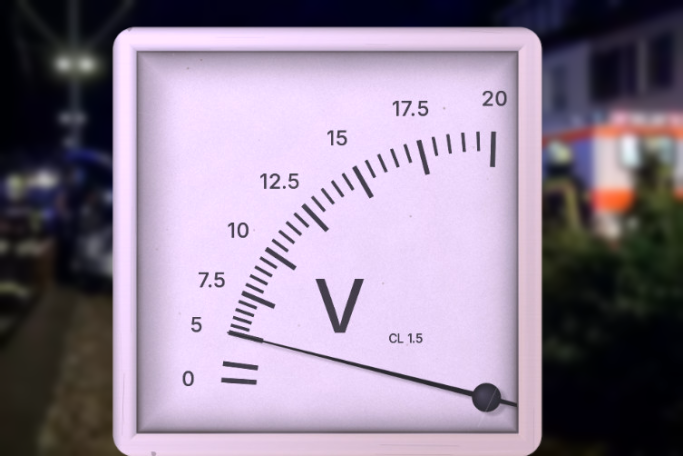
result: 5 V
